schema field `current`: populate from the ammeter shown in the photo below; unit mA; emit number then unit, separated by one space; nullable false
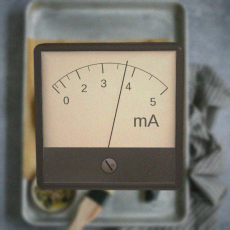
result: 3.75 mA
